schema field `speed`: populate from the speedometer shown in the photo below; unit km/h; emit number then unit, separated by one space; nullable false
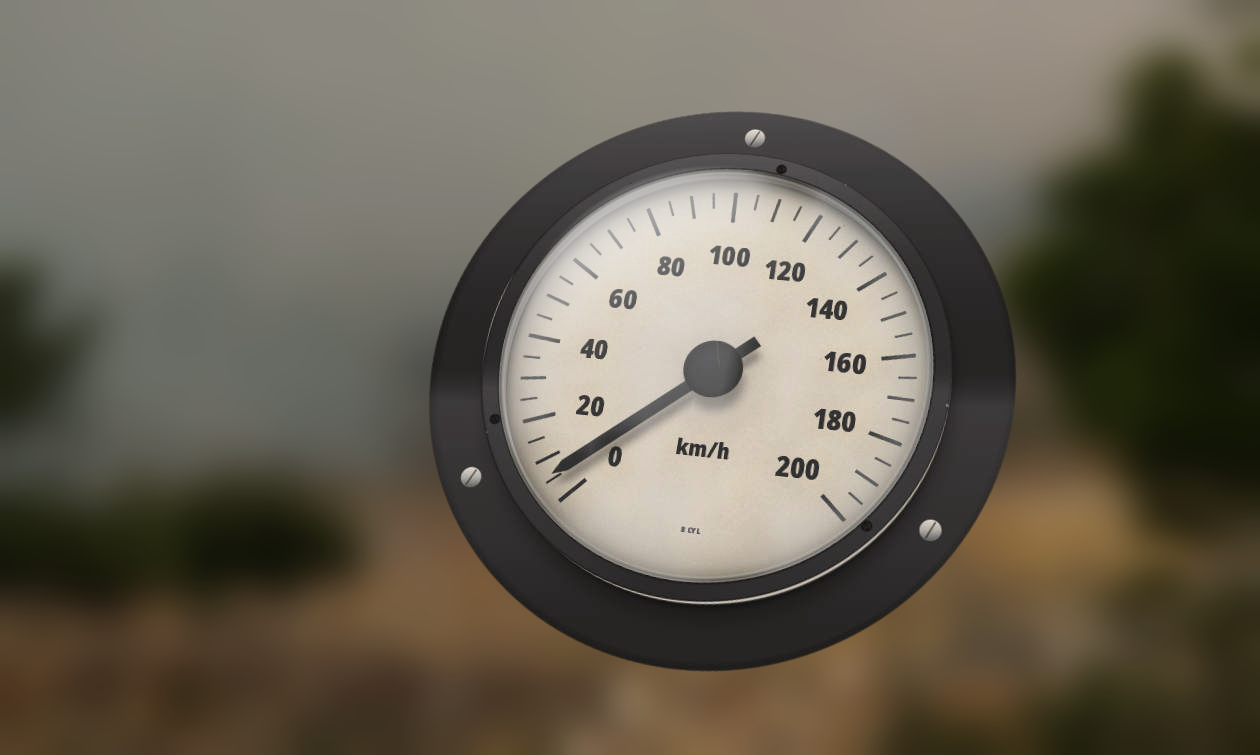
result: 5 km/h
